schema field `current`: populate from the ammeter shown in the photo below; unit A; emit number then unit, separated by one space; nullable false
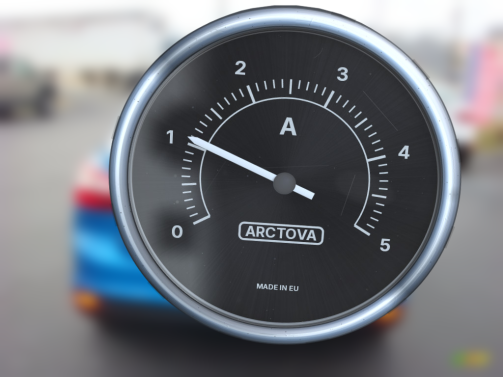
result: 1.1 A
